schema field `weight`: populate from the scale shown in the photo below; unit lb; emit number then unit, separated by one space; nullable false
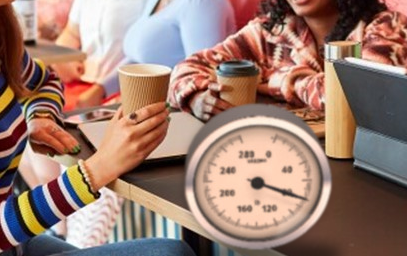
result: 80 lb
